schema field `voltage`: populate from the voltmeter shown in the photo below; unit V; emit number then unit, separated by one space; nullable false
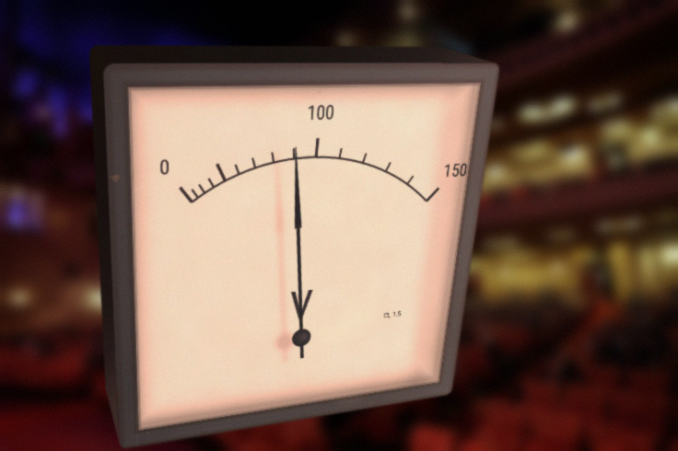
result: 90 V
